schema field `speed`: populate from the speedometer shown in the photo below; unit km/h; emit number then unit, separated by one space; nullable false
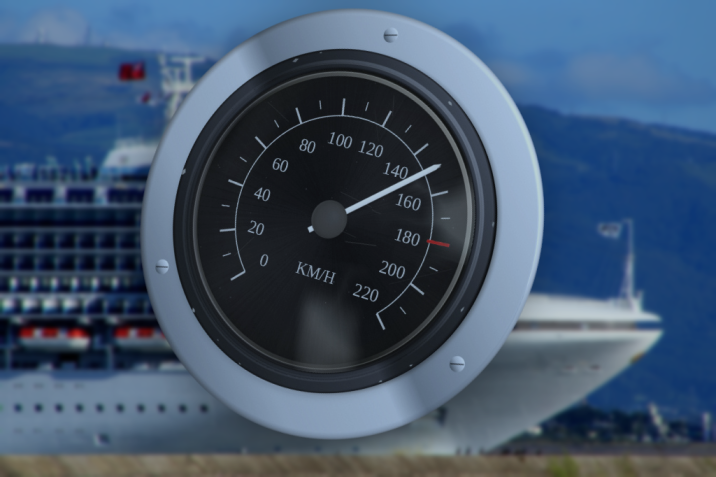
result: 150 km/h
